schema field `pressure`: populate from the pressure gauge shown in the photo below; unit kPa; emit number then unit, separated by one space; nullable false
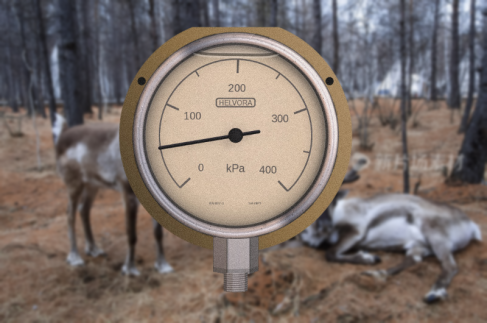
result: 50 kPa
